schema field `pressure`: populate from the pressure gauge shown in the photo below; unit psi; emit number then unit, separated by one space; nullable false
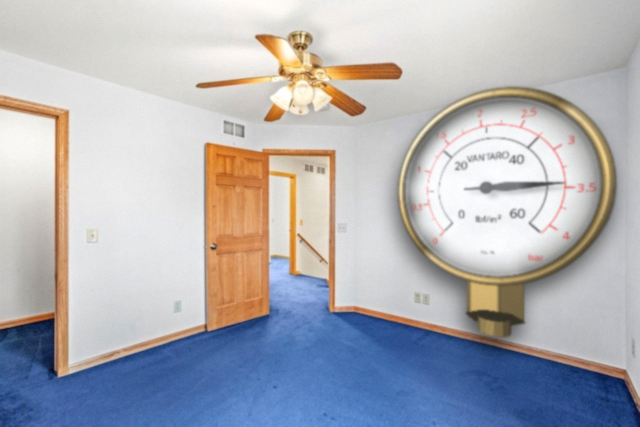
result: 50 psi
